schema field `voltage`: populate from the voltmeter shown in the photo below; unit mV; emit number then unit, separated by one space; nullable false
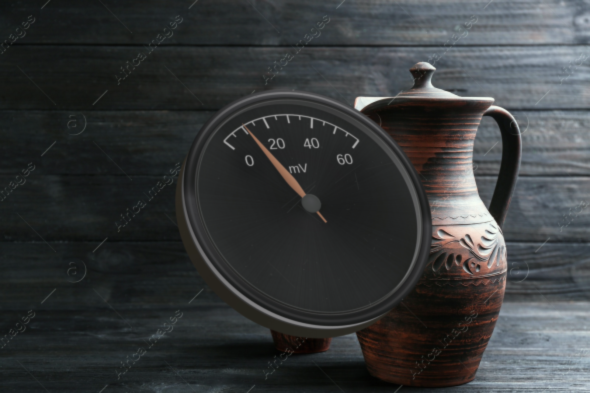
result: 10 mV
